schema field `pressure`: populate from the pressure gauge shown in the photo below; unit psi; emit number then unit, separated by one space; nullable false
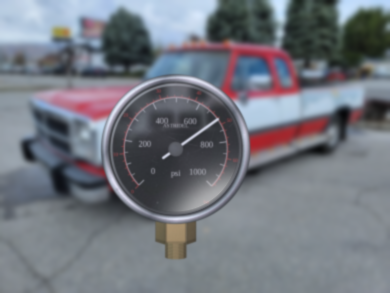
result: 700 psi
